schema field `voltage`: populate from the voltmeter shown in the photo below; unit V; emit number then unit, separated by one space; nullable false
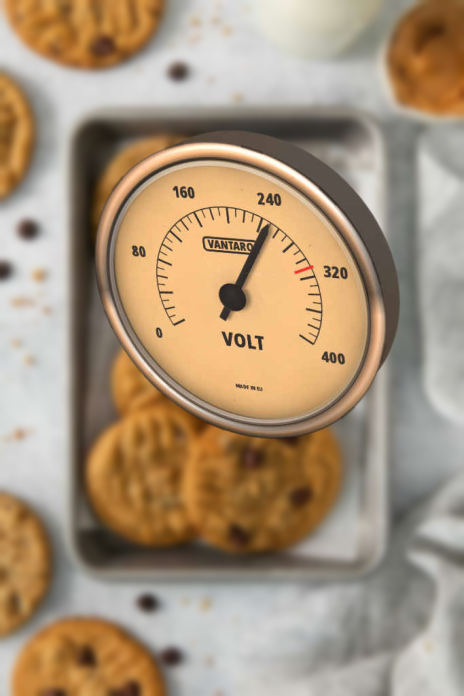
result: 250 V
